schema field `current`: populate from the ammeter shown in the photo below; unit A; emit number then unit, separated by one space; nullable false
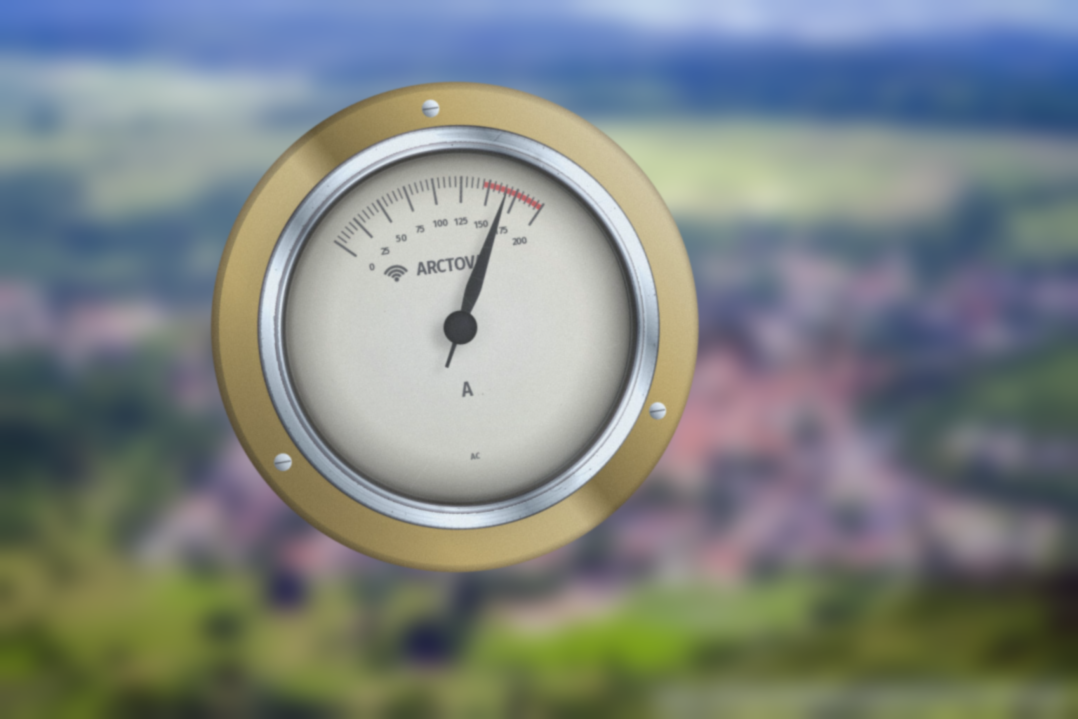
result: 165 A
